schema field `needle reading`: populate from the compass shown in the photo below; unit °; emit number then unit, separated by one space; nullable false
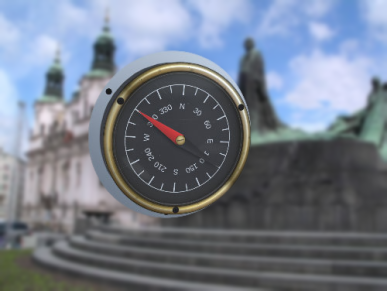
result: 300 °
